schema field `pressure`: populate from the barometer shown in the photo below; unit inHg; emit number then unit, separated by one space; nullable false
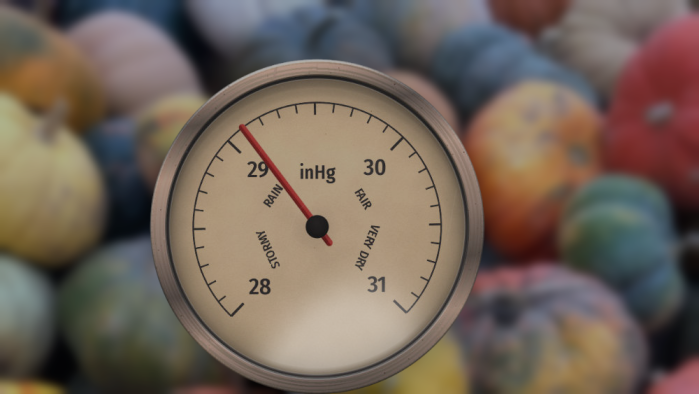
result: 29.1 inHg
